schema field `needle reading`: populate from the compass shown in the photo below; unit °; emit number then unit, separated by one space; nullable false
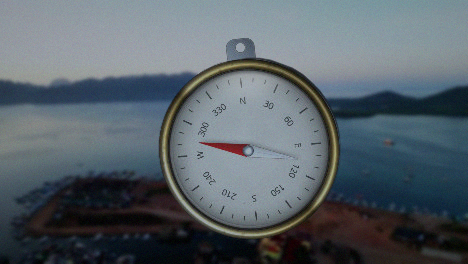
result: 285 °
